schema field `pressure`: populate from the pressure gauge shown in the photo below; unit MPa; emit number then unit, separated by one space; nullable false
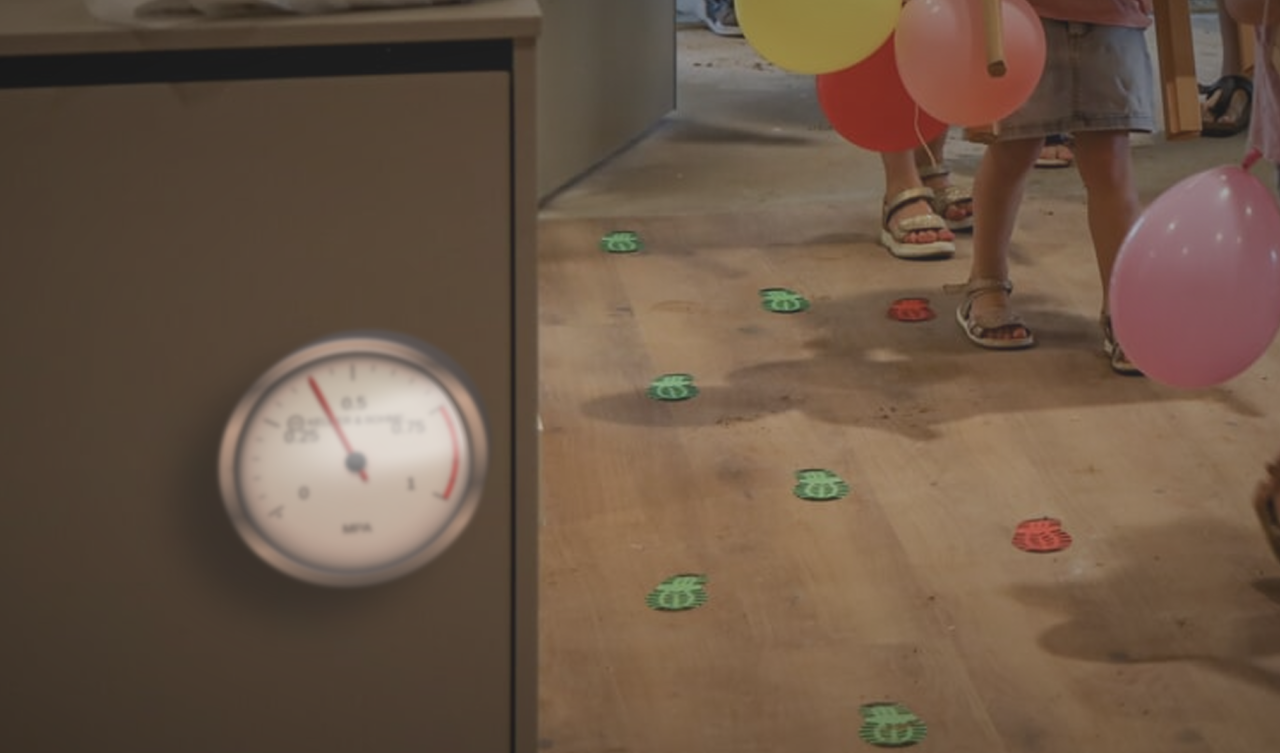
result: 0.4 MPa
